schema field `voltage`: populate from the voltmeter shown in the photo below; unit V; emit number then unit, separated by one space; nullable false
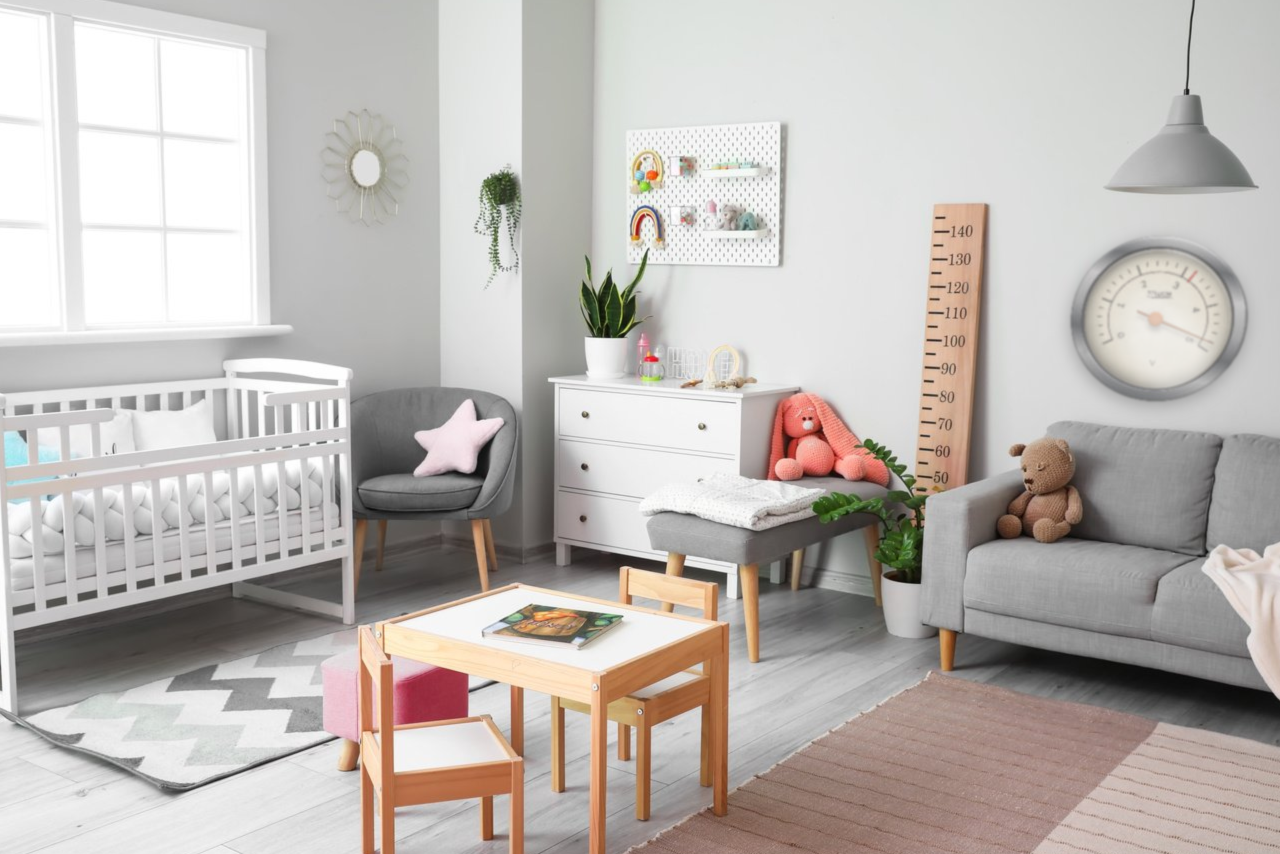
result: 4.8 V
